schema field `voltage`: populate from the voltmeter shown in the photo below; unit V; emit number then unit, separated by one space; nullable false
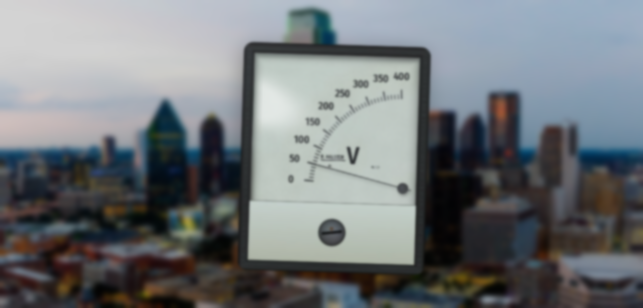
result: 50 V
